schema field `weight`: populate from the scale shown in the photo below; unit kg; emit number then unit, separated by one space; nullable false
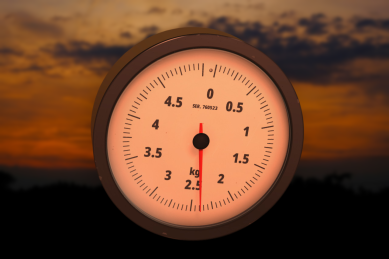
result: 2.4 kg
